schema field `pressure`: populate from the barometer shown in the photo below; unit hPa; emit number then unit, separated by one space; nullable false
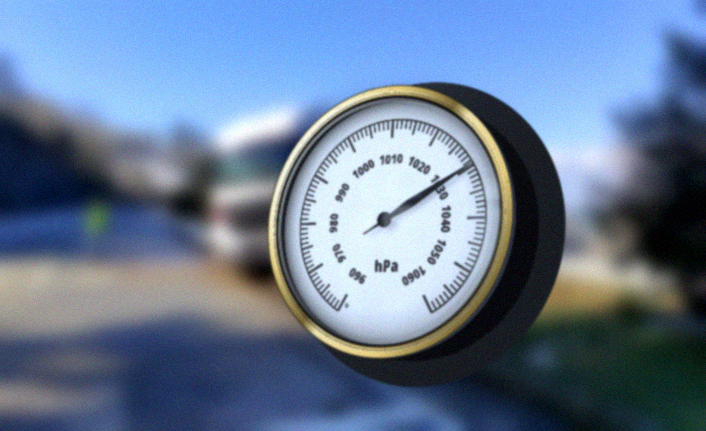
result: 1030 hPa
